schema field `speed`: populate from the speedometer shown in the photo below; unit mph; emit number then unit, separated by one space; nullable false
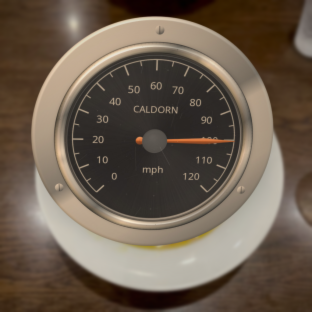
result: 100 mph
